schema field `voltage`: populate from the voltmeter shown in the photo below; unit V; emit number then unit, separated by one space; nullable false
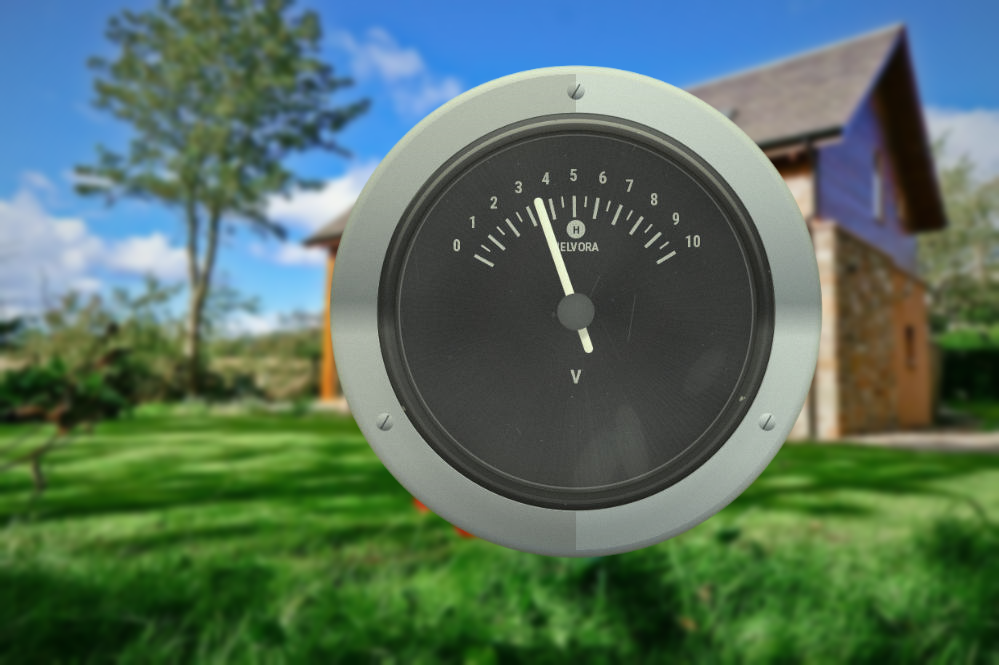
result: 3.5 V
